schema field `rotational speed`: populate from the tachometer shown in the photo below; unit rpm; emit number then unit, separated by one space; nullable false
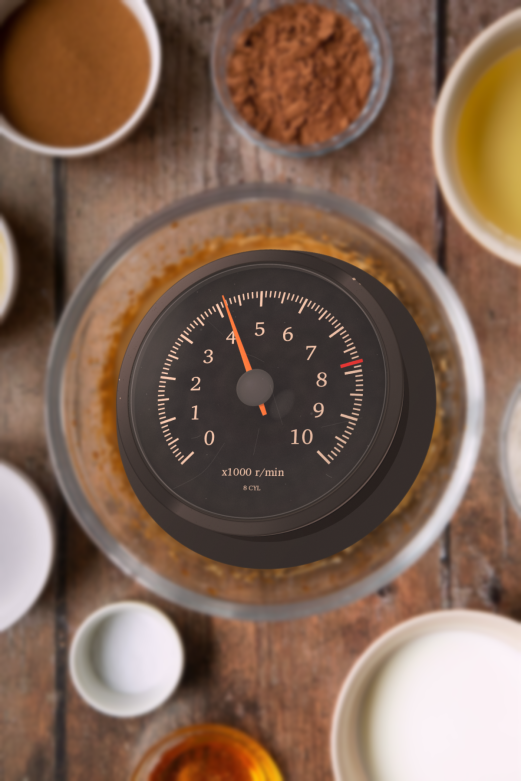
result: 4200 rpm
